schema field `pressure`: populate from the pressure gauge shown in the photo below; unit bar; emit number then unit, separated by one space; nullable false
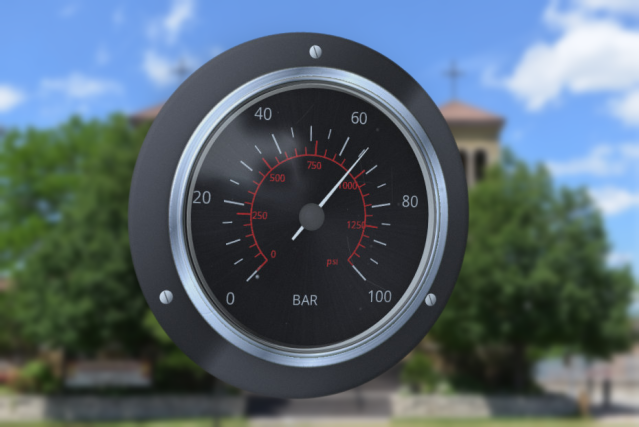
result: 65 bar
